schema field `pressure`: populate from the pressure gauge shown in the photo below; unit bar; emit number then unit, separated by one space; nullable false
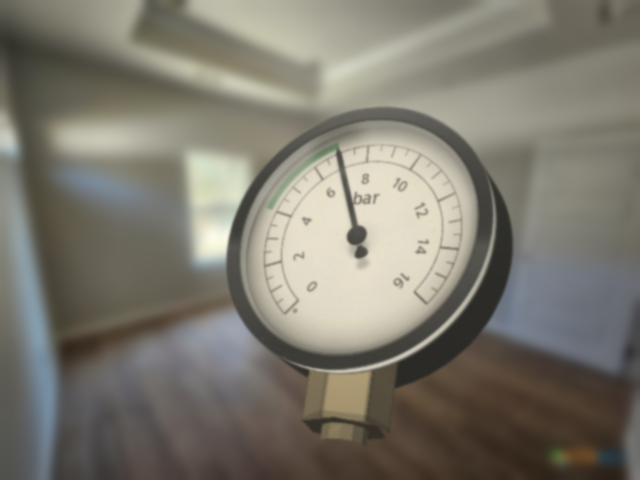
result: 7 bar
